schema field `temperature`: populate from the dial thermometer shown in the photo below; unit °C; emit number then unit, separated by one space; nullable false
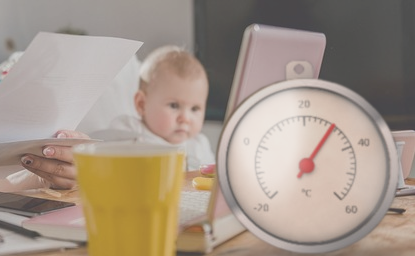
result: 30 °C
